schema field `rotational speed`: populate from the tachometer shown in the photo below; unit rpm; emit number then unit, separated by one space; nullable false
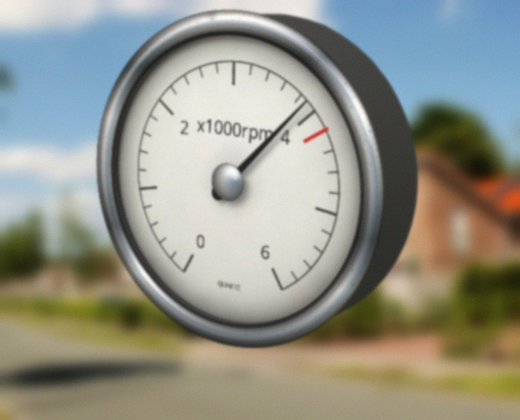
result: 3900 rpm
